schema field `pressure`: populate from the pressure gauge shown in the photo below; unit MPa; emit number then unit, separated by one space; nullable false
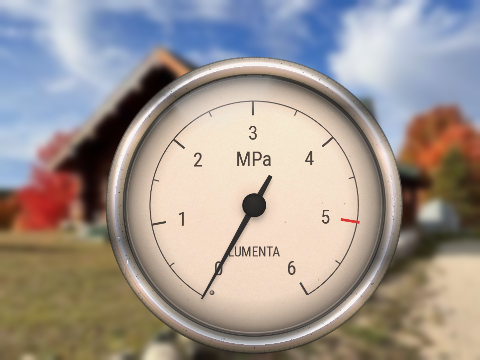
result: 0 MPa
